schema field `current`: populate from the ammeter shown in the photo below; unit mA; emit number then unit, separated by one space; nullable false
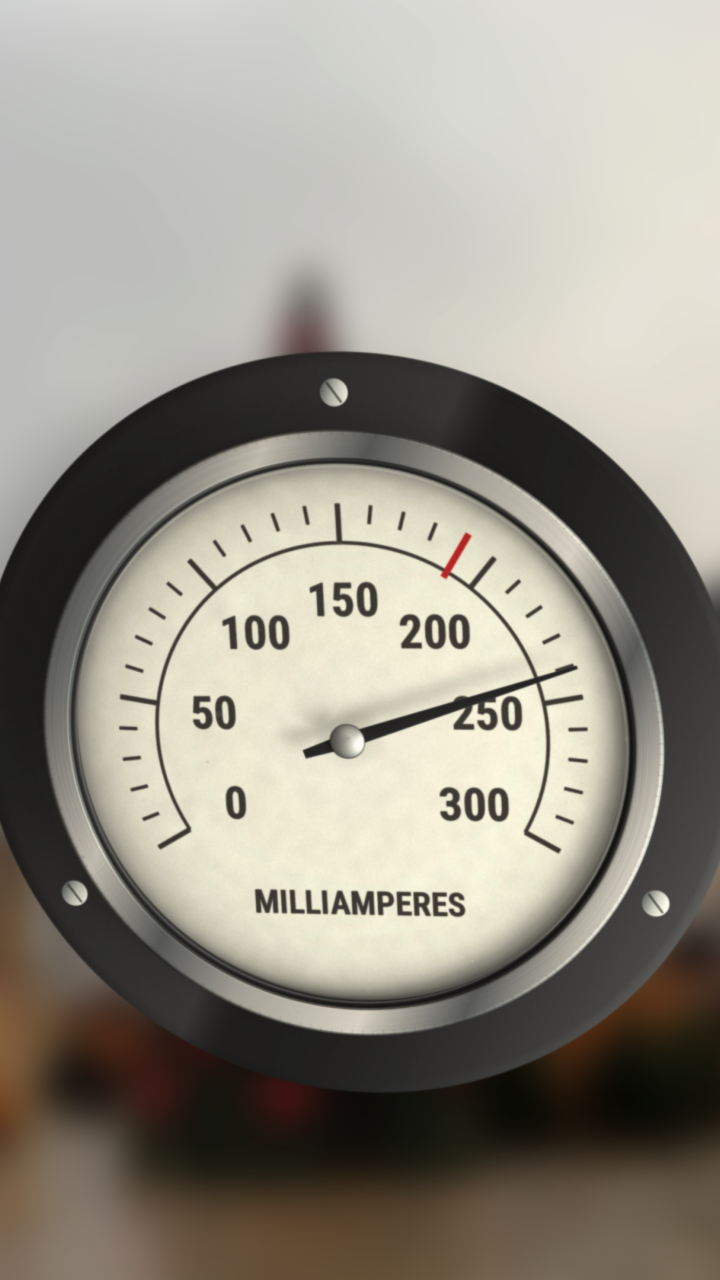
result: 240 mA
